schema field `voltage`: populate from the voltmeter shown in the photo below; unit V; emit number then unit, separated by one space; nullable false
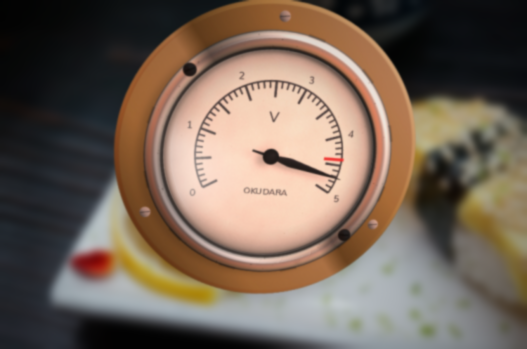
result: 4.7 V
